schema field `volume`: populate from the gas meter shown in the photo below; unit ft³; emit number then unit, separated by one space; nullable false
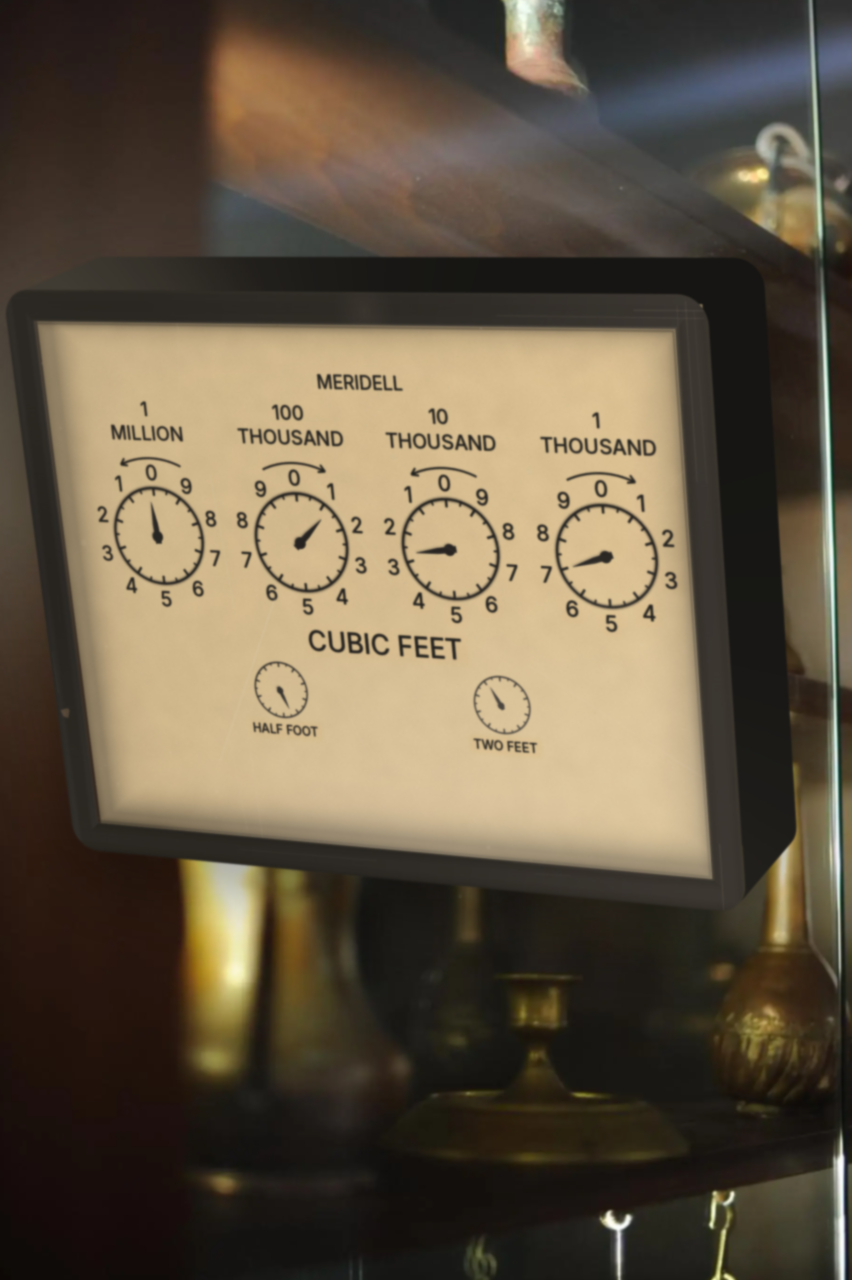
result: 12700 ft³
